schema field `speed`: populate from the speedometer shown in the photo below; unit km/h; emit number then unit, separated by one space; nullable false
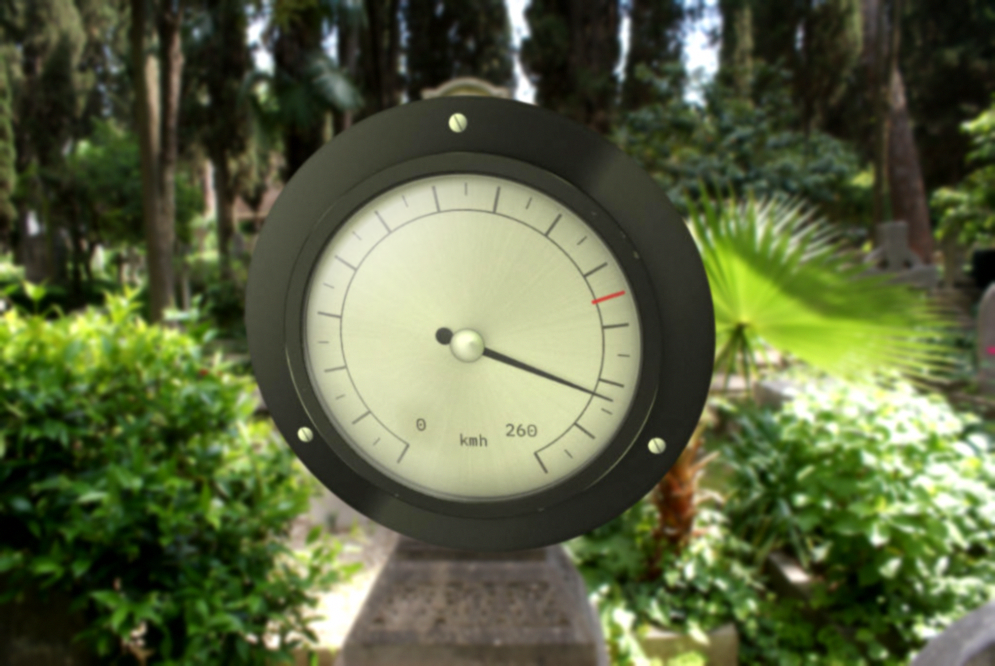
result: 225 km/h
